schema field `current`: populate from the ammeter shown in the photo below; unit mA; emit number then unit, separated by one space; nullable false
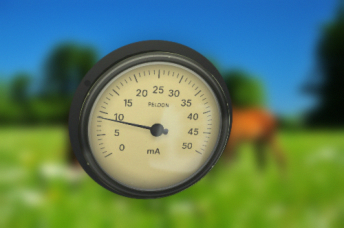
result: 9 mA
